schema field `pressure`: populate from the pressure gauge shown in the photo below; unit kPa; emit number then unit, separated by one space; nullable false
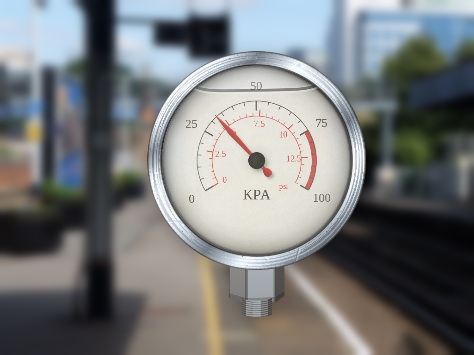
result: 32.5 kPa
